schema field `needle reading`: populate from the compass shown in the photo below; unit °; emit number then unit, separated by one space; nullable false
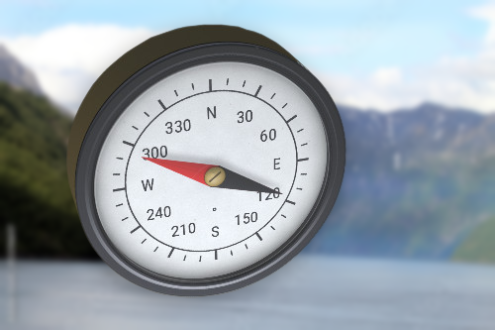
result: 295 °
